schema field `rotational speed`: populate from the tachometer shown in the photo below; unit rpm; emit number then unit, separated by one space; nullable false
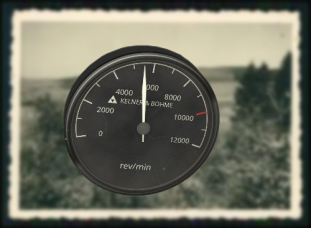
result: 5500 rpm
